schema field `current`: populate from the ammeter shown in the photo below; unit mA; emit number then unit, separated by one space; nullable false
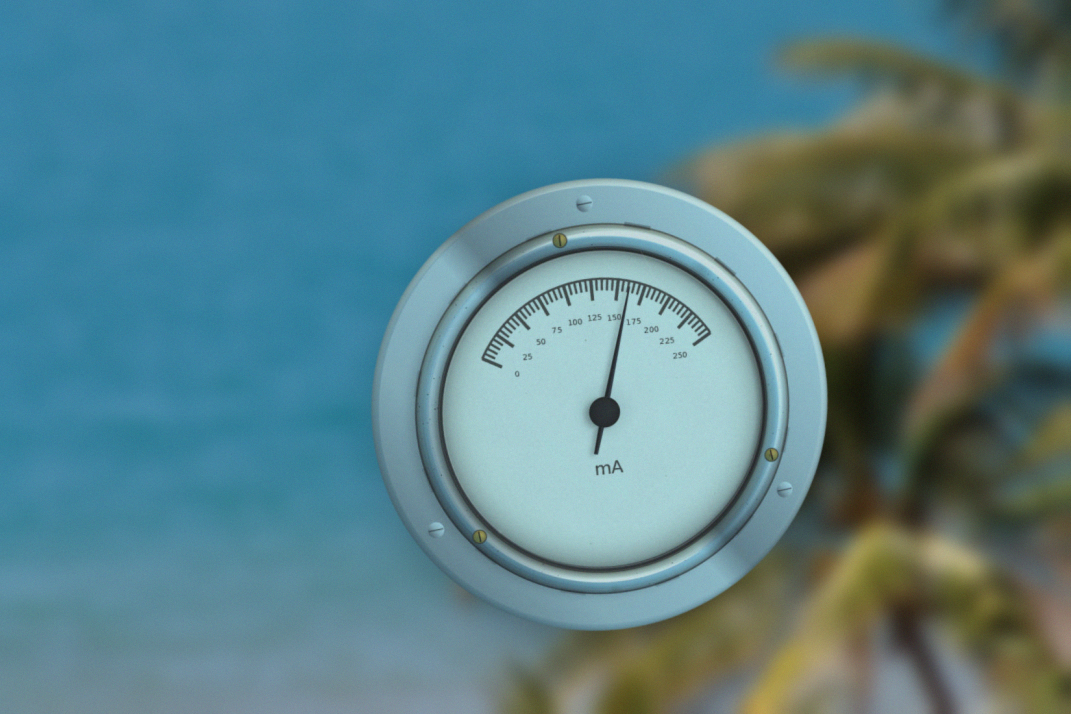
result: 160 mA
